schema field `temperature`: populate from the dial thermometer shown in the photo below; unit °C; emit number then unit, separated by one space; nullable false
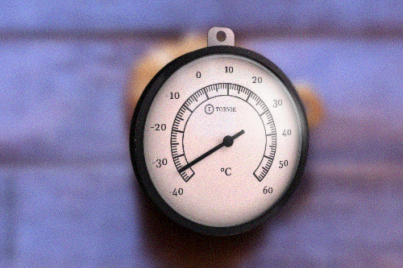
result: -35 °C
